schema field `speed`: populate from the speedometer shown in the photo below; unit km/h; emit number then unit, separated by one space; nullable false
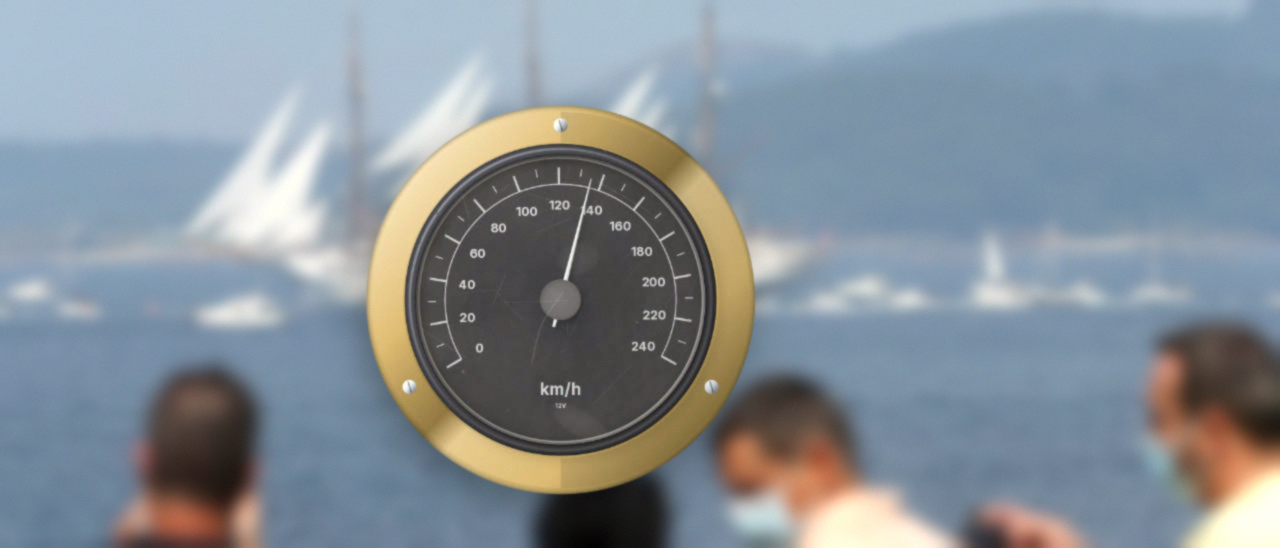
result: 135 km/h
